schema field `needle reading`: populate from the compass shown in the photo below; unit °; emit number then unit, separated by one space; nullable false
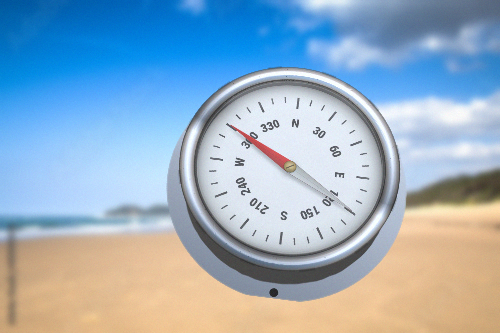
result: 300 °
